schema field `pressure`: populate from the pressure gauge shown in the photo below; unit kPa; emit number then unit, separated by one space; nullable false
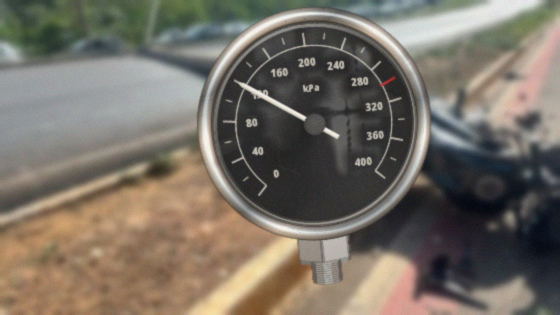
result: 120 kPa
